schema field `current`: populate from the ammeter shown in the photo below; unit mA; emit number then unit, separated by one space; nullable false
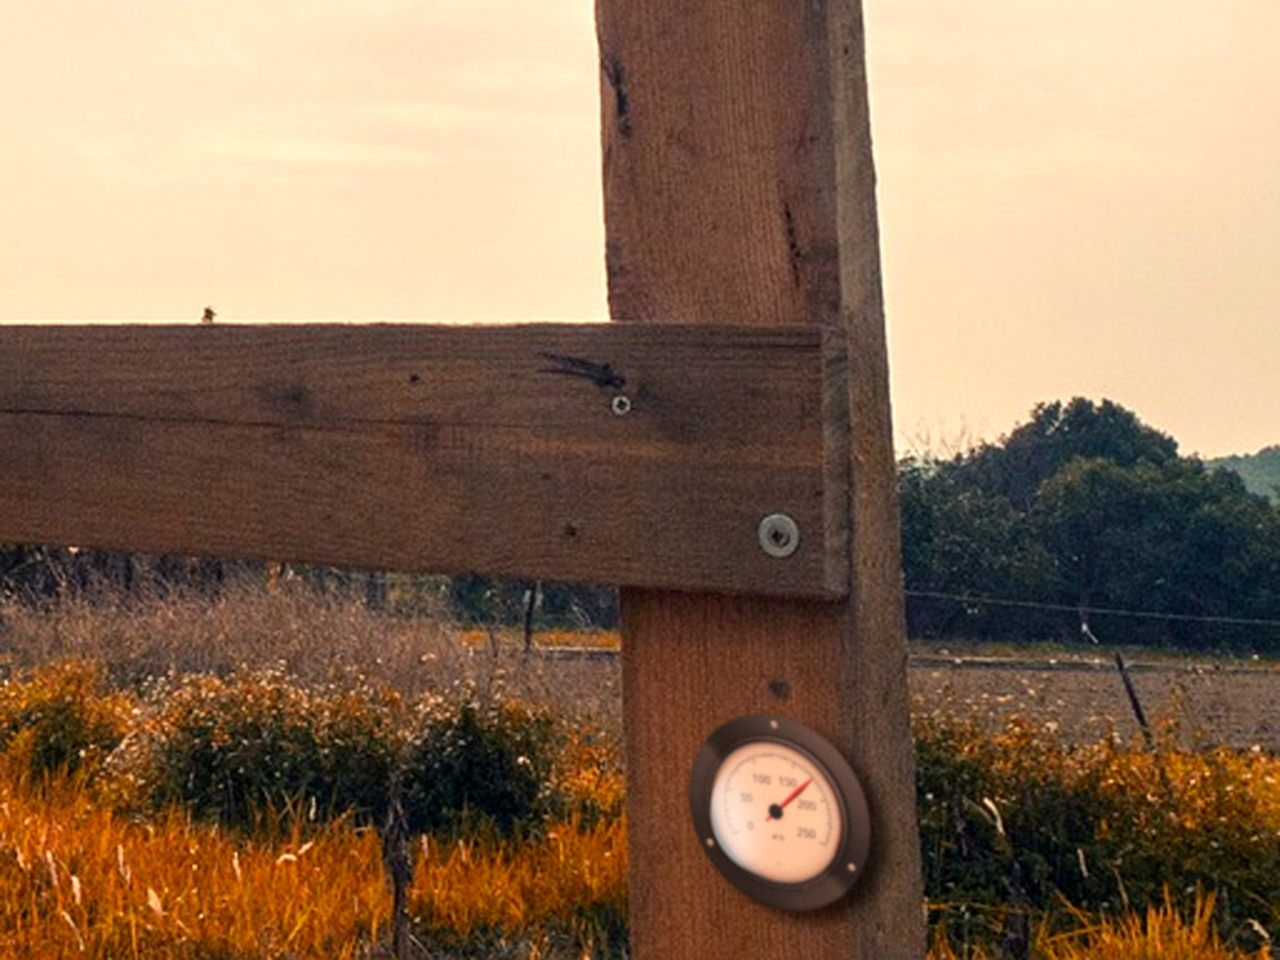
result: 175 mA
